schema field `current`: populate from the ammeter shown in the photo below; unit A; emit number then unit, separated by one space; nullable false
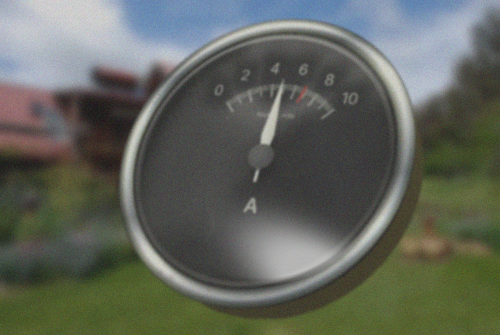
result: 5 A
